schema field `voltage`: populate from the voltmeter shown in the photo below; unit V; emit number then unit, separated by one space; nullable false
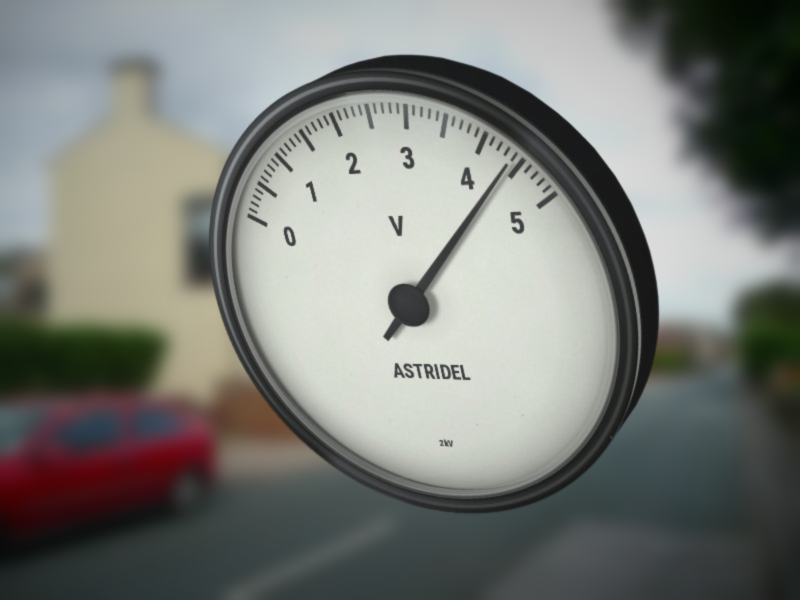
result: 4.4 V
